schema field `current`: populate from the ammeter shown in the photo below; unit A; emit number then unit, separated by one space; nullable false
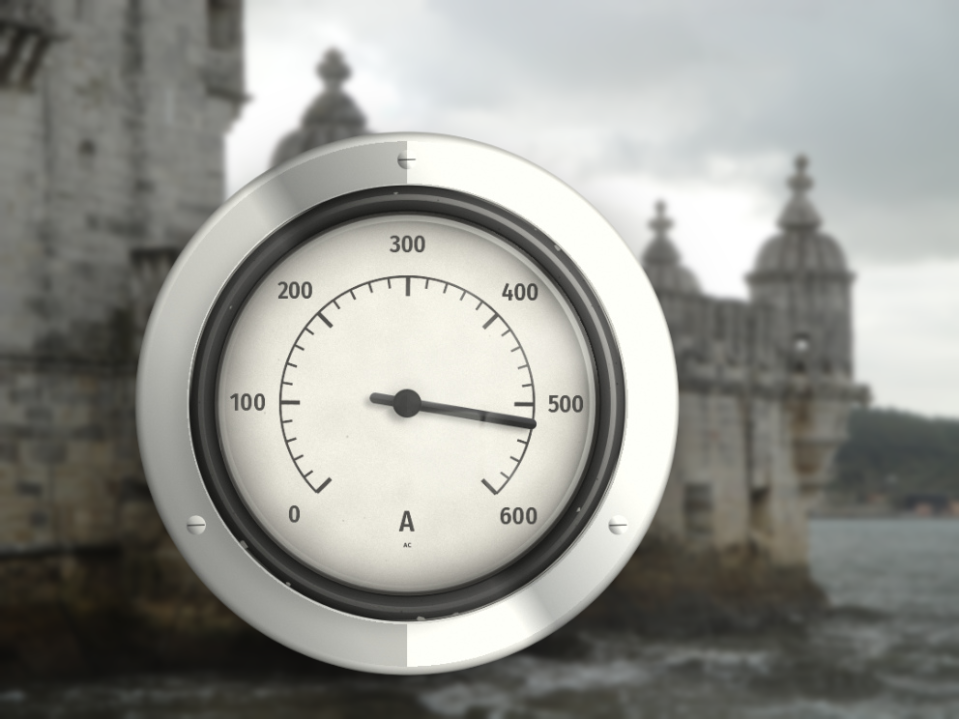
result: 520 A
